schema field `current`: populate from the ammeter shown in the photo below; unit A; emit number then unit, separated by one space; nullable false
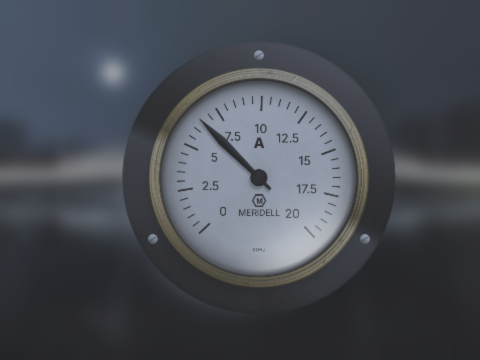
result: 6.5 A
